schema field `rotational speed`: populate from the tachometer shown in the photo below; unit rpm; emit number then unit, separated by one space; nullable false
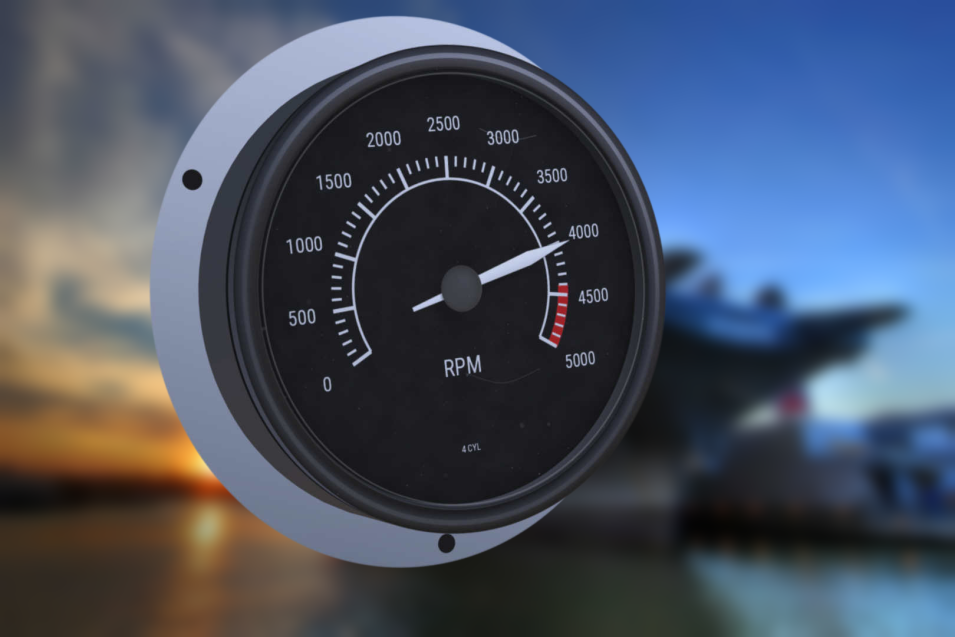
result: 4000 rpm
